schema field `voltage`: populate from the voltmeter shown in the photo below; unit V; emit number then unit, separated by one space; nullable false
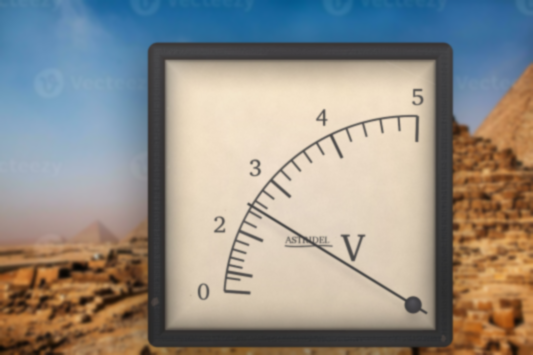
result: 2.5 V
